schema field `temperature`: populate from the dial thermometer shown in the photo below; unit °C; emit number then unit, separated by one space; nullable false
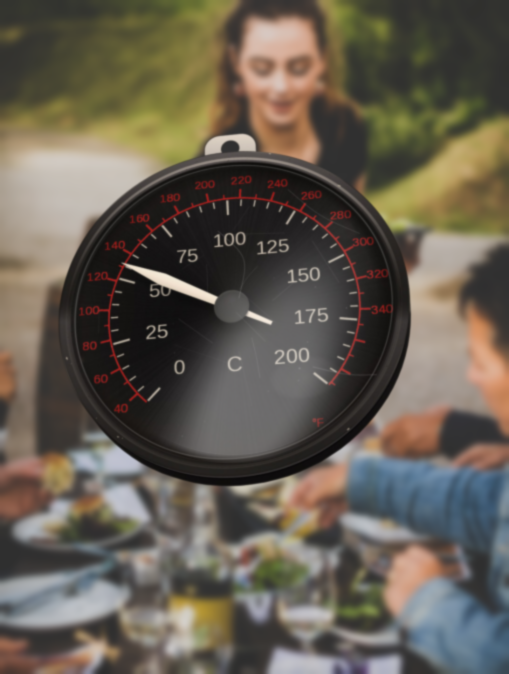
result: 55 °C
